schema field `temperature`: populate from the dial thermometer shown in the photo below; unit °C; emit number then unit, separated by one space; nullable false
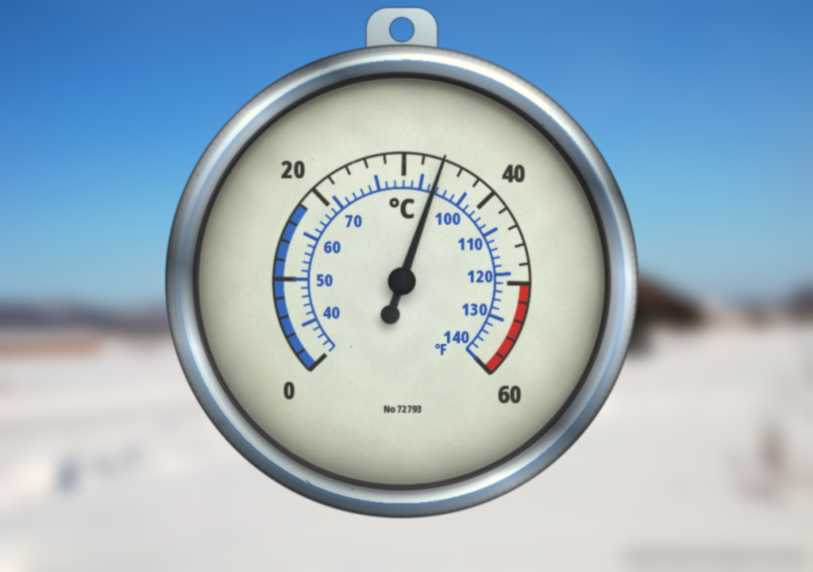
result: 34 °C
